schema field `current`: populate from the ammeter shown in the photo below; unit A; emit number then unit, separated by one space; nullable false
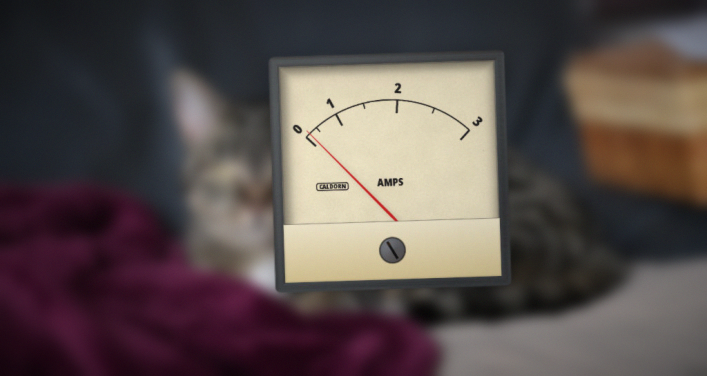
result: 0.25 A
